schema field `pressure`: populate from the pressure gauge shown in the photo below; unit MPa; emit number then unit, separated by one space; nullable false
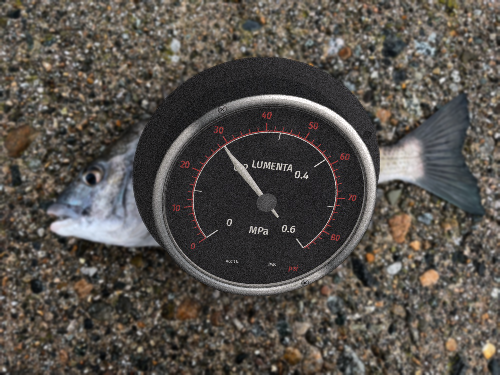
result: 0.2 MPa
